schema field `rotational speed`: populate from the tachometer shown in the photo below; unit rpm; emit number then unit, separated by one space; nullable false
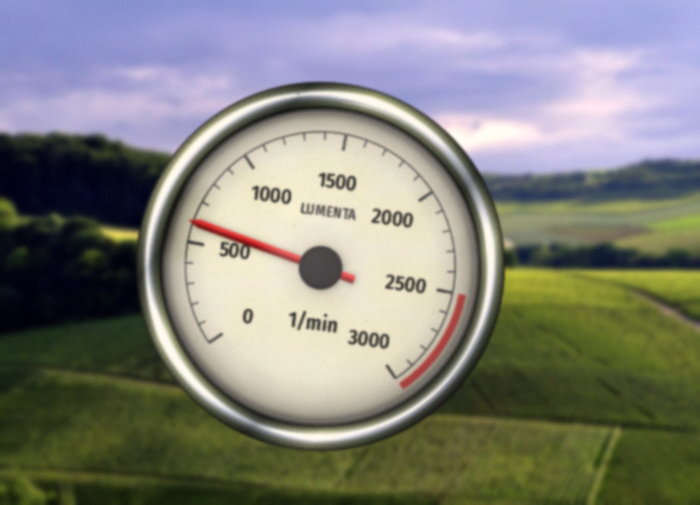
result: 600 rpm
